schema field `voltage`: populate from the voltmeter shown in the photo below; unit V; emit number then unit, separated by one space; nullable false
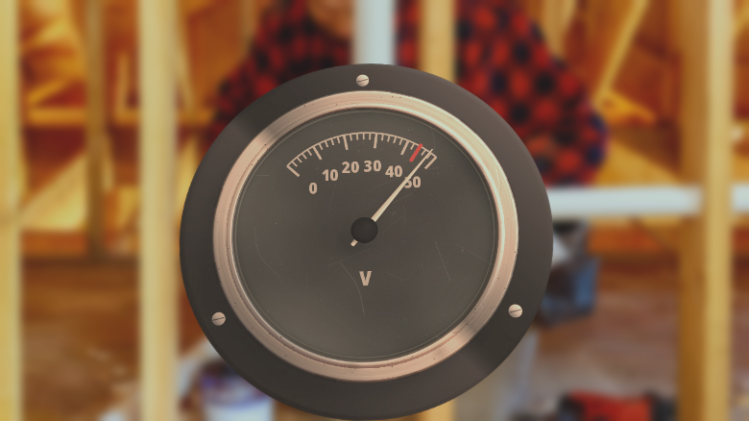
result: 48 V
